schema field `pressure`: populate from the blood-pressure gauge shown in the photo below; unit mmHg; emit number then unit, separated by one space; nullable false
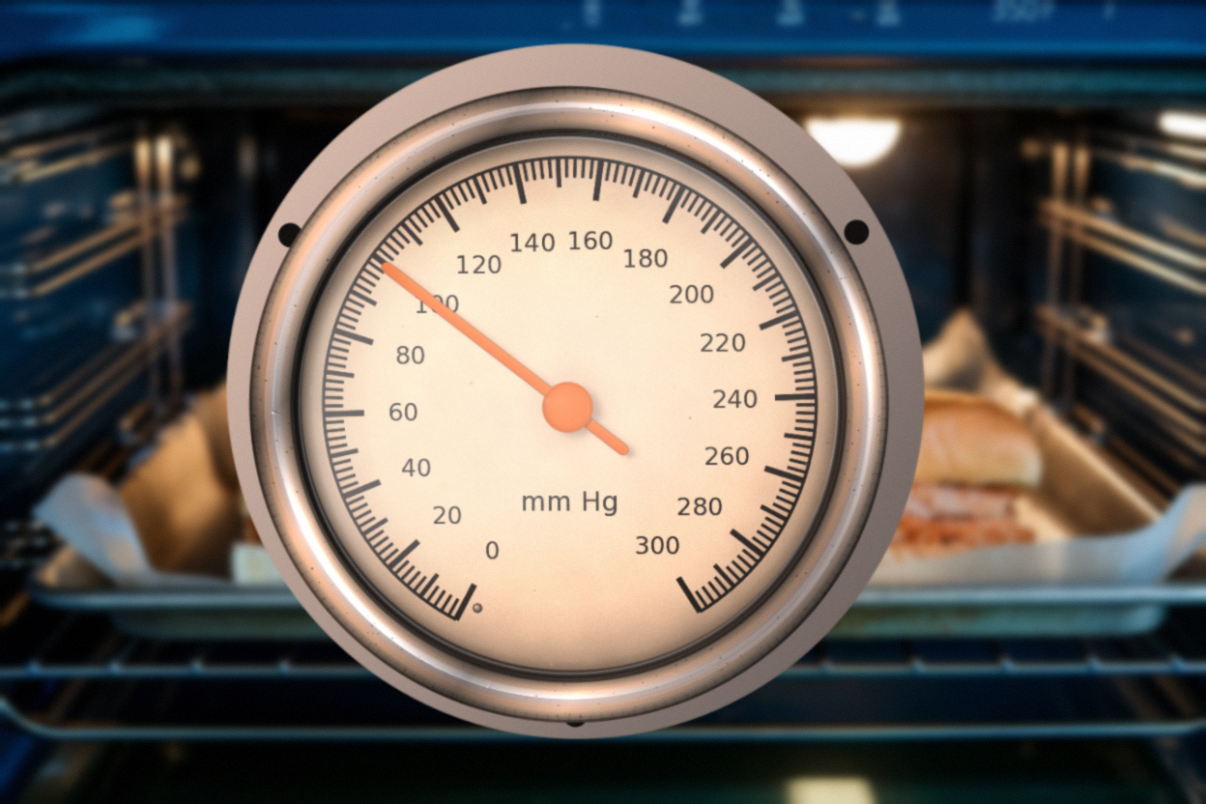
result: 100 mmHg
